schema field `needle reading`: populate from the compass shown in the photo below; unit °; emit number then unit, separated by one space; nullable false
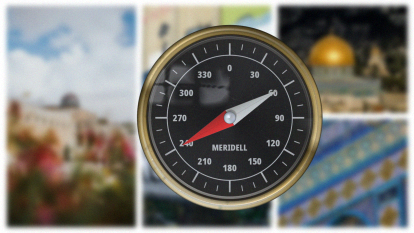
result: 240 °
